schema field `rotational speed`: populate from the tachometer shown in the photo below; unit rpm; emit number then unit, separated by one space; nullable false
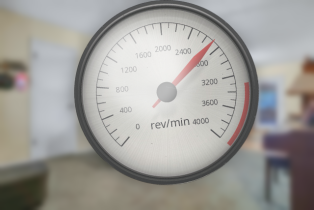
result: 2700 rpm
